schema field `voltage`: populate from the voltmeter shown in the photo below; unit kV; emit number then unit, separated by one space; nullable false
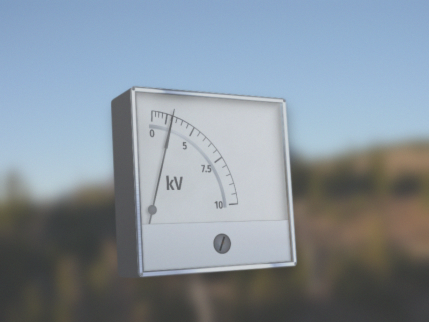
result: 3 kV
